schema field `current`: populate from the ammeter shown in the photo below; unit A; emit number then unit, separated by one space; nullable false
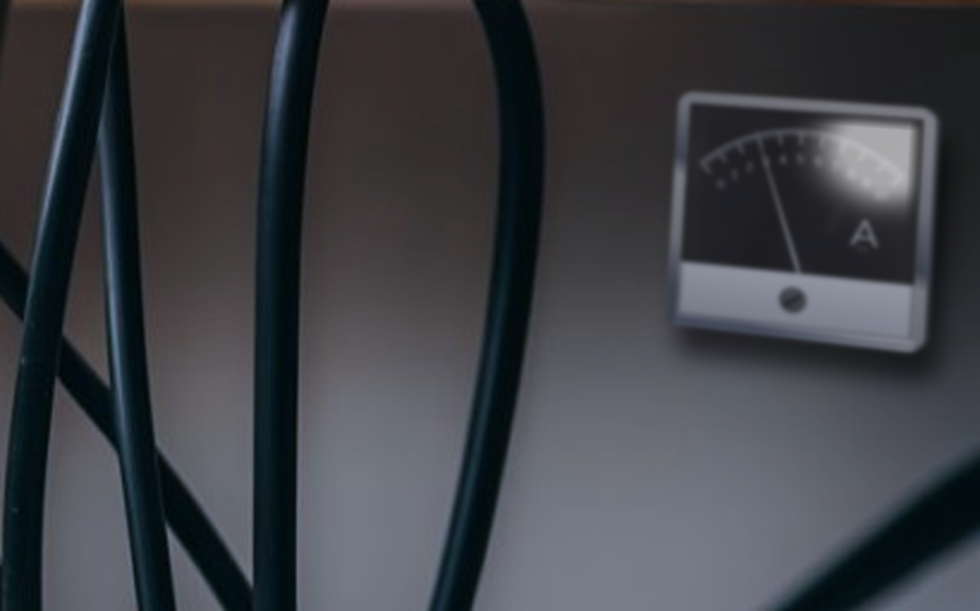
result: 3 A
